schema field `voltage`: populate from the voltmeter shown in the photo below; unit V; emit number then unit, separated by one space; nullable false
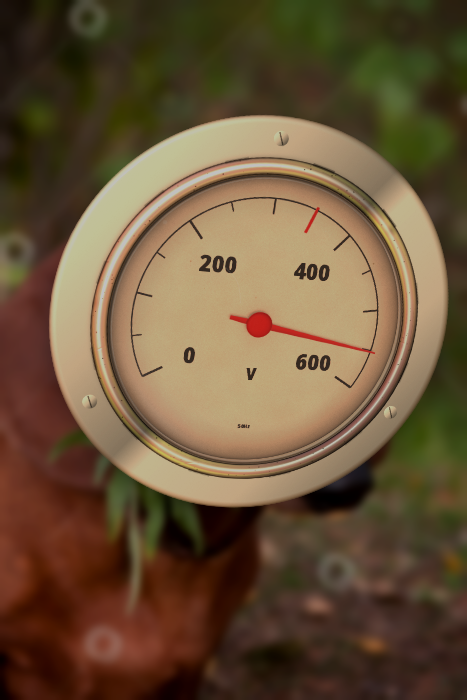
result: 550 V
